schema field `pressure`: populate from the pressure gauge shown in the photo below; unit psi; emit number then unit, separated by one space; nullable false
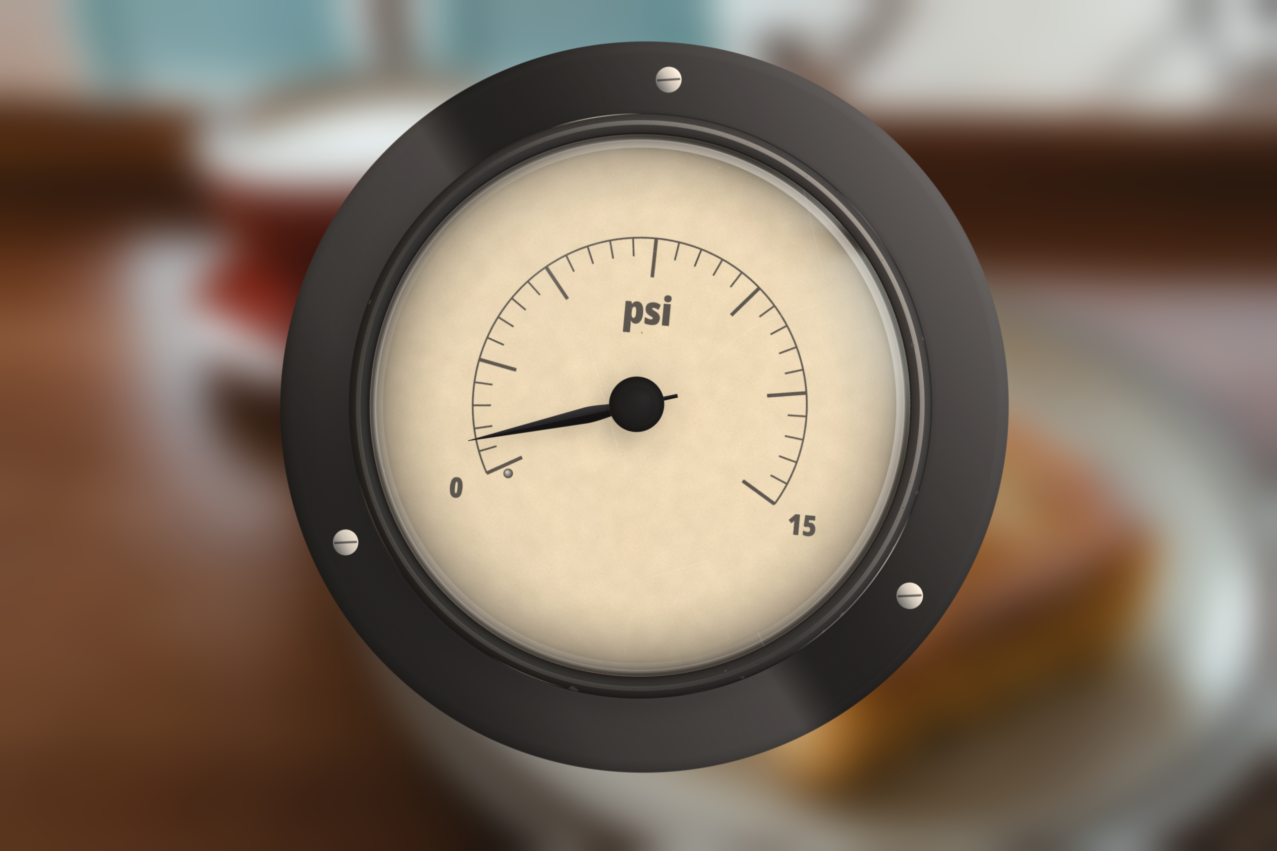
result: 0.75 psi
